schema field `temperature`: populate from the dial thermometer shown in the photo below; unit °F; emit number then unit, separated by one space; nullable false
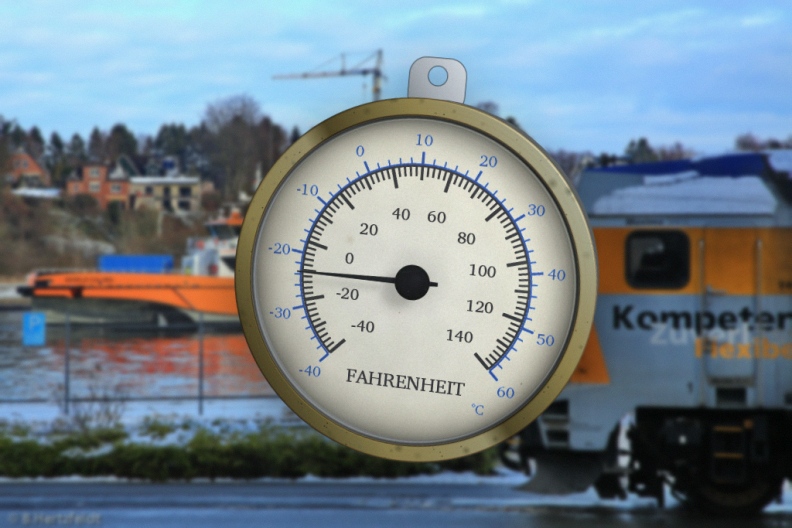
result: -10 °F
